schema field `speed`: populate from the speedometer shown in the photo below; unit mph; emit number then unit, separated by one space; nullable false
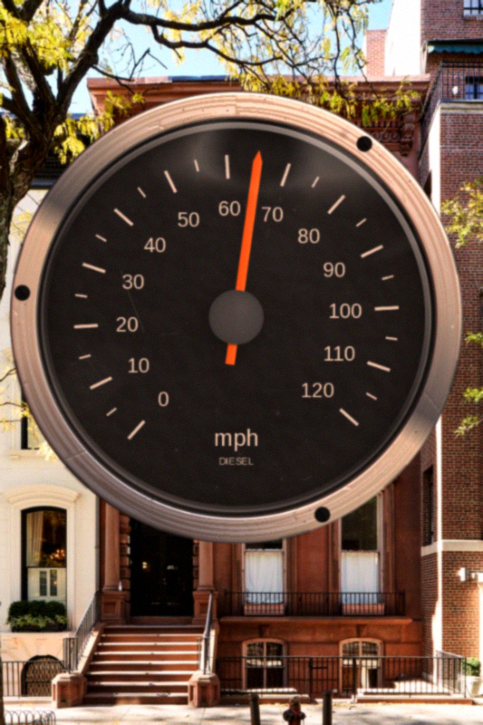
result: 65 mph
